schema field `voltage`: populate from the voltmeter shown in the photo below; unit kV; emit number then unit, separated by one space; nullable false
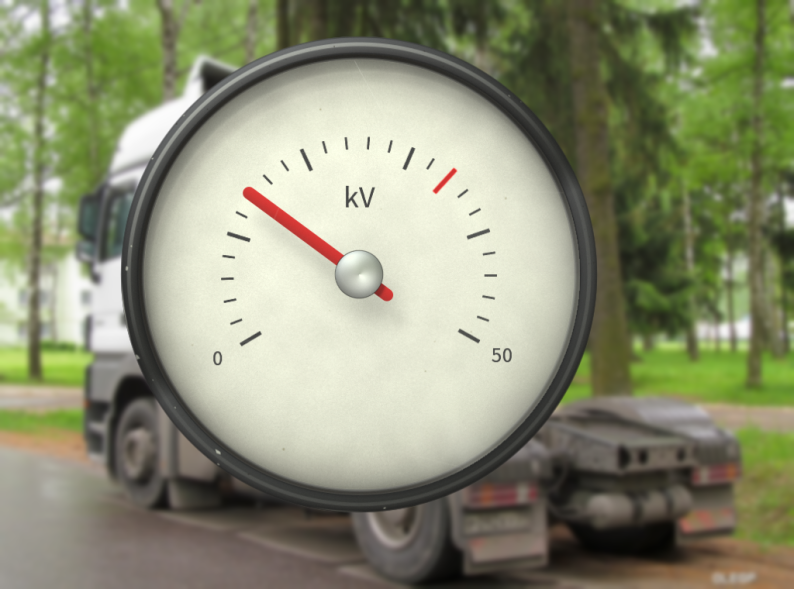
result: 14 kV
